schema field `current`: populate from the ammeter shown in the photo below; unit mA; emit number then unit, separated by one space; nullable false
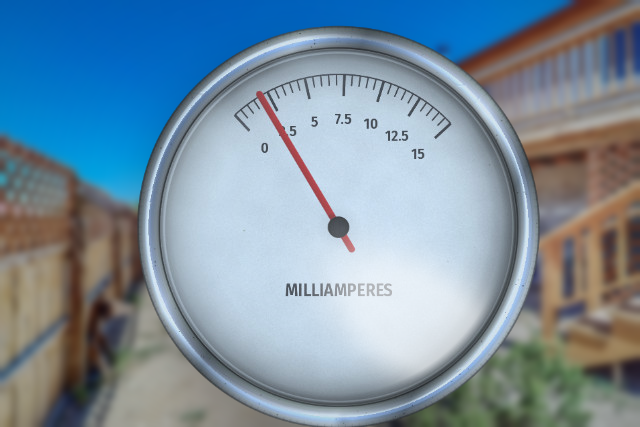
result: 2 mA
